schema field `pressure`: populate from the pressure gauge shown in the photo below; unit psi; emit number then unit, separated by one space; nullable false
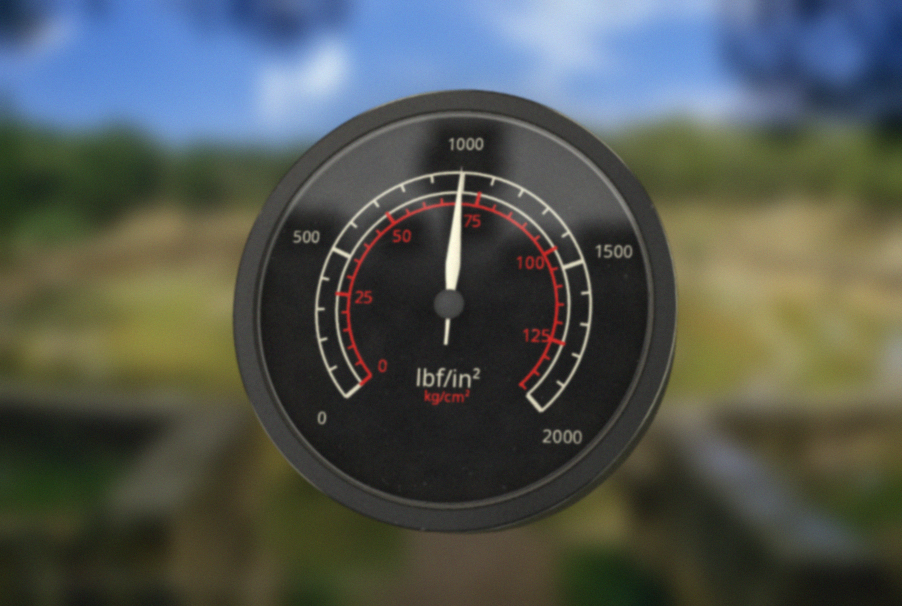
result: 1000 psi
